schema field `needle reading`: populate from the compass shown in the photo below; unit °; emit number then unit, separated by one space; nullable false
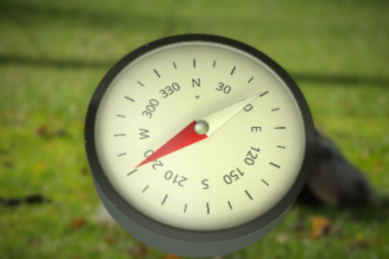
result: 240 °
